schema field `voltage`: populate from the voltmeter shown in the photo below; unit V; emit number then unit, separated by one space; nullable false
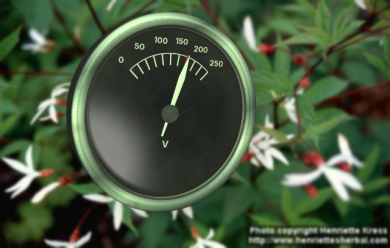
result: 175 V
